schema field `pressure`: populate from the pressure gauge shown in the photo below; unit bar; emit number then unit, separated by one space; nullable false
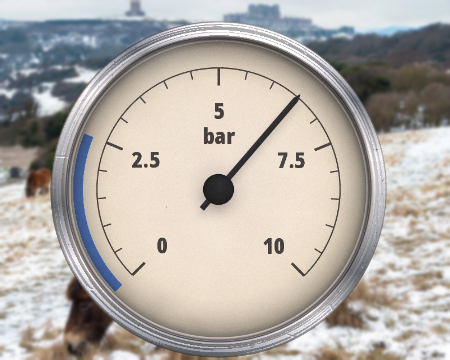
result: 6.5 bar
